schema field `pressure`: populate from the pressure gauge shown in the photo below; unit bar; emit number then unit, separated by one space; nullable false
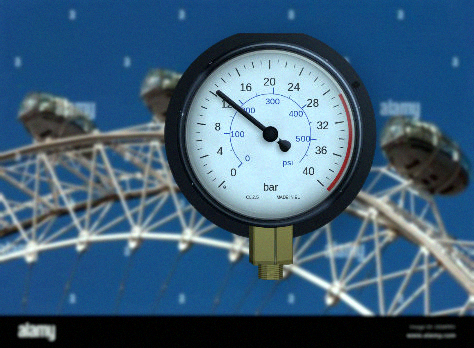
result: 12.5 bar
